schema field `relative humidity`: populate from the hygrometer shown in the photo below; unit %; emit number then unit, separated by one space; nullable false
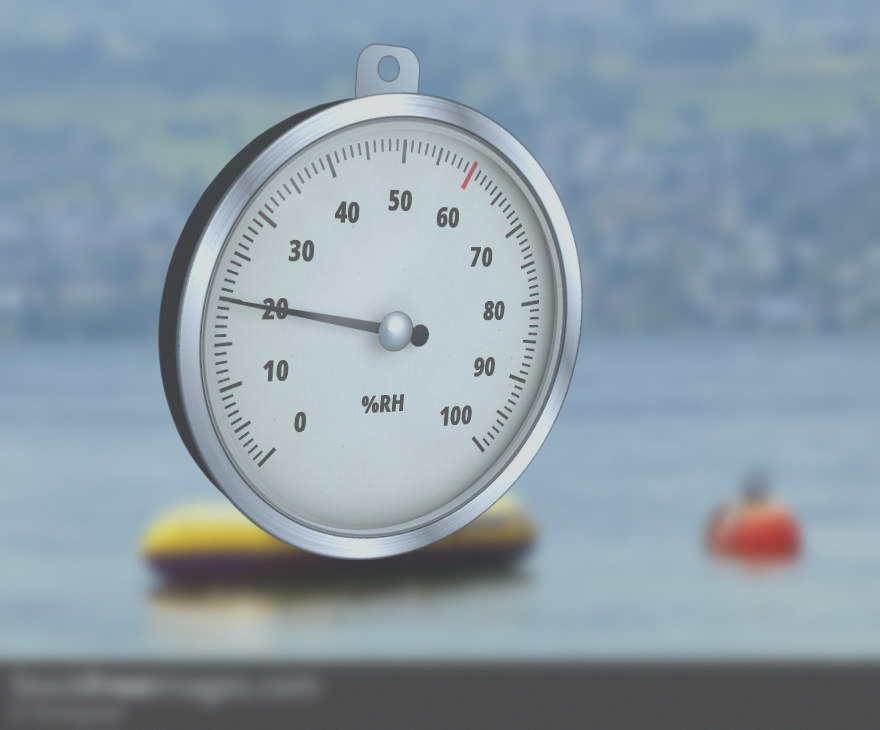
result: 20 %
